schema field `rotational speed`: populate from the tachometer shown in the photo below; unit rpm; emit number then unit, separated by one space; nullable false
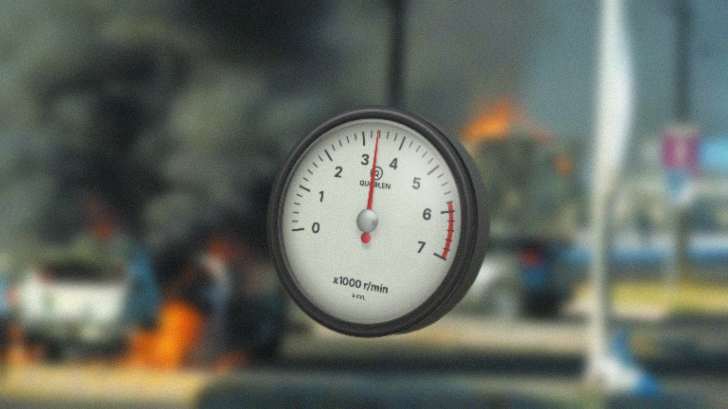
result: 3400 rpm
